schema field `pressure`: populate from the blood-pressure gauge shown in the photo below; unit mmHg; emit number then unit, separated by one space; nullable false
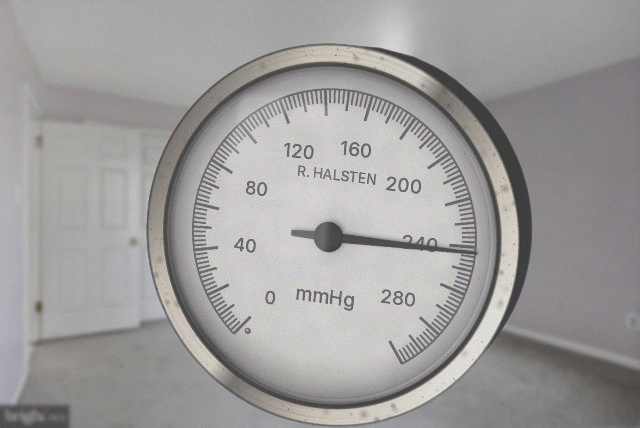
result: 242 mmHg
